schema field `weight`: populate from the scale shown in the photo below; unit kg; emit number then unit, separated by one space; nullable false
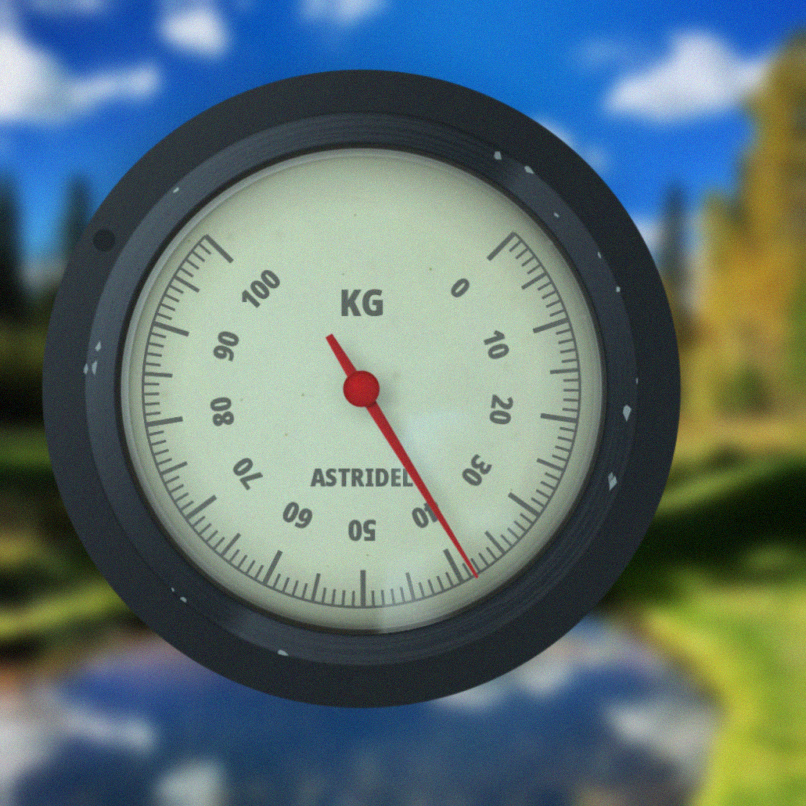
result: 38.5 kg
